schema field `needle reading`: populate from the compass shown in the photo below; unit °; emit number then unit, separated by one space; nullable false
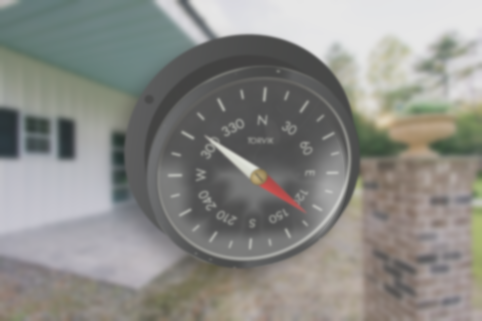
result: 127.5 °
